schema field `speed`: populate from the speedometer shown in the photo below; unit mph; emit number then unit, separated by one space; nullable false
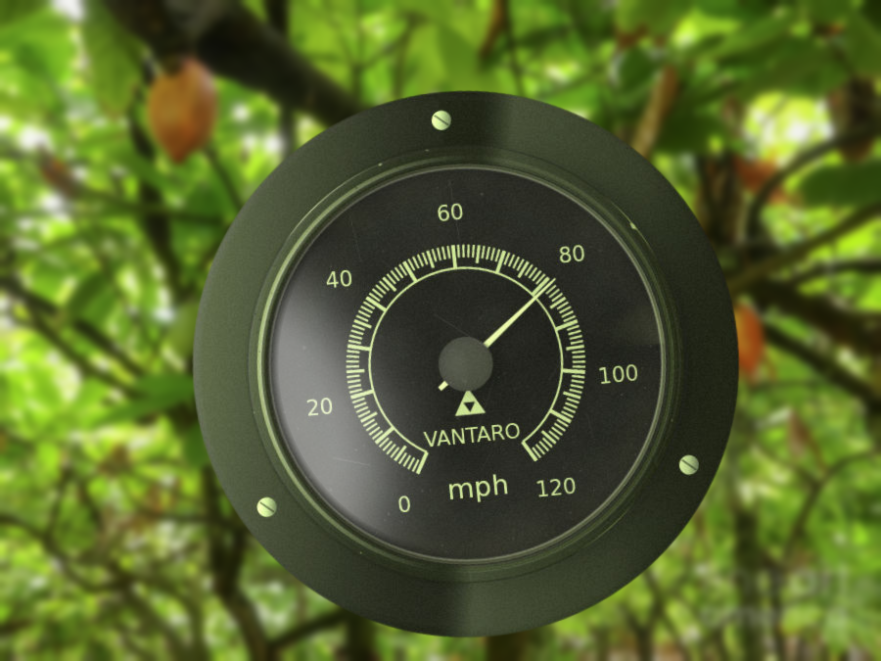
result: 81 mph
